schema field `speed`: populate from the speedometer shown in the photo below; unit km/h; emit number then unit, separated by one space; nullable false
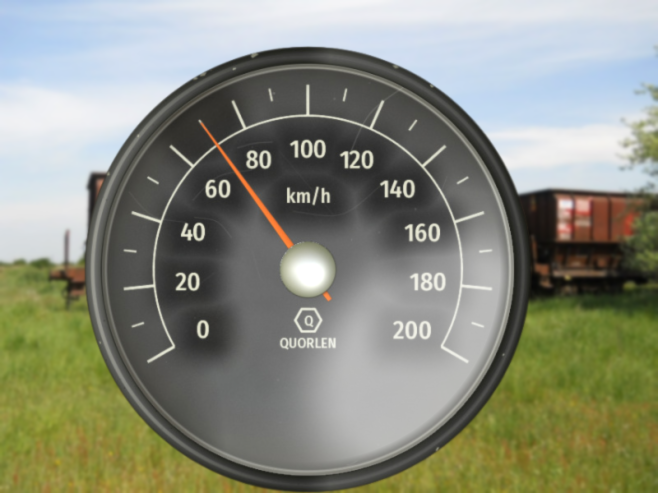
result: 70 km/h
